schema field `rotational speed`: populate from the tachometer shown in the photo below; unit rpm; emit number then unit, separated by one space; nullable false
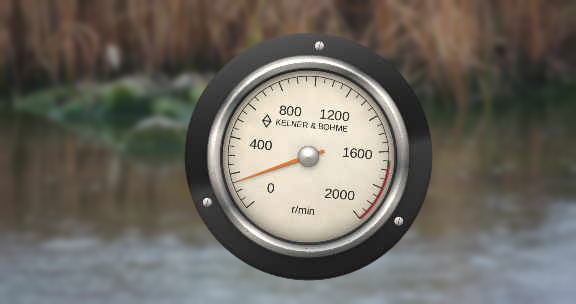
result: 150 rpm
